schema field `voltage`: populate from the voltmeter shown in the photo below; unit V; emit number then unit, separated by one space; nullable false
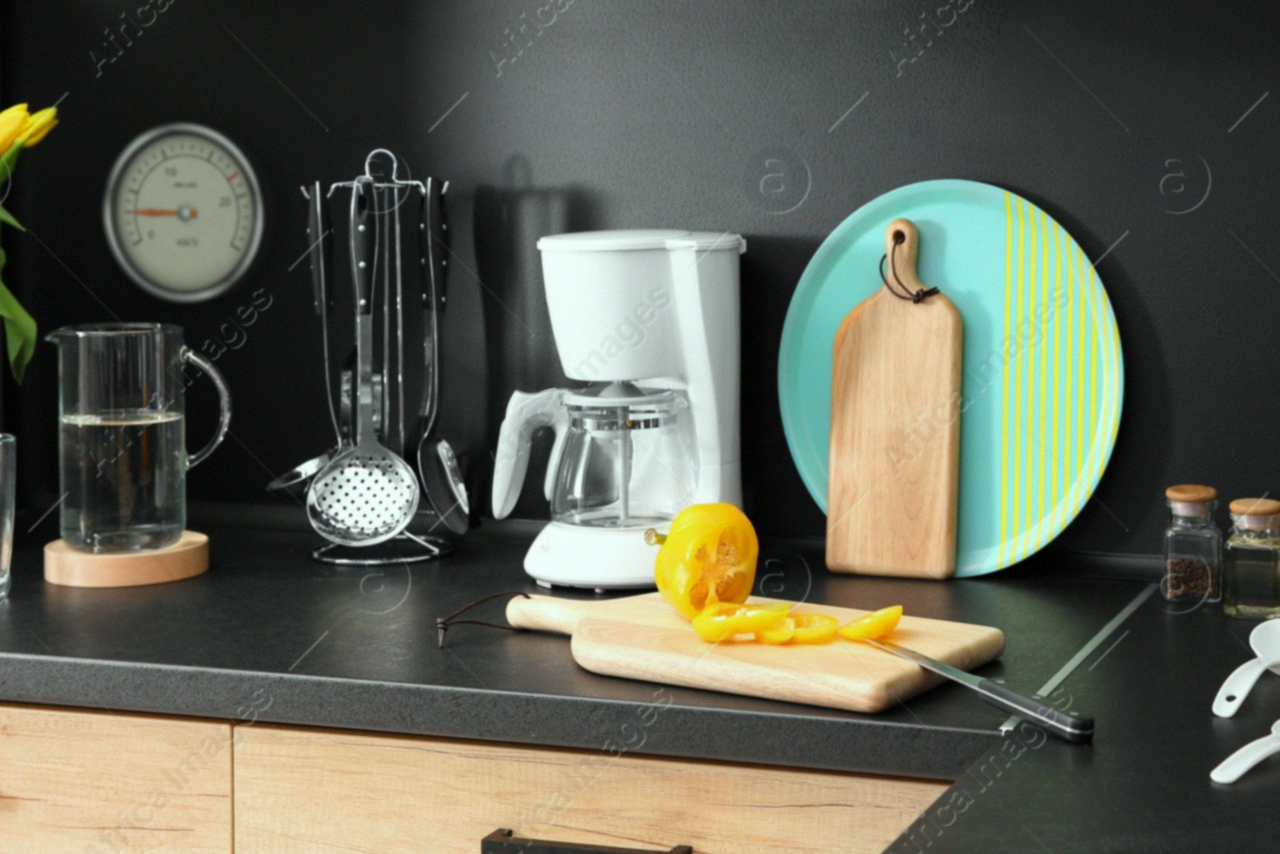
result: 3 V
